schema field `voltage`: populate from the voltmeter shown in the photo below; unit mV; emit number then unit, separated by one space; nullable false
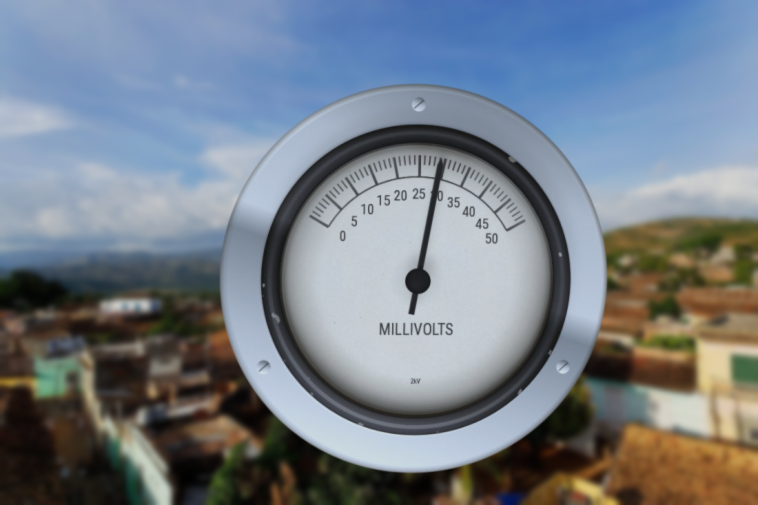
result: 29 mV
